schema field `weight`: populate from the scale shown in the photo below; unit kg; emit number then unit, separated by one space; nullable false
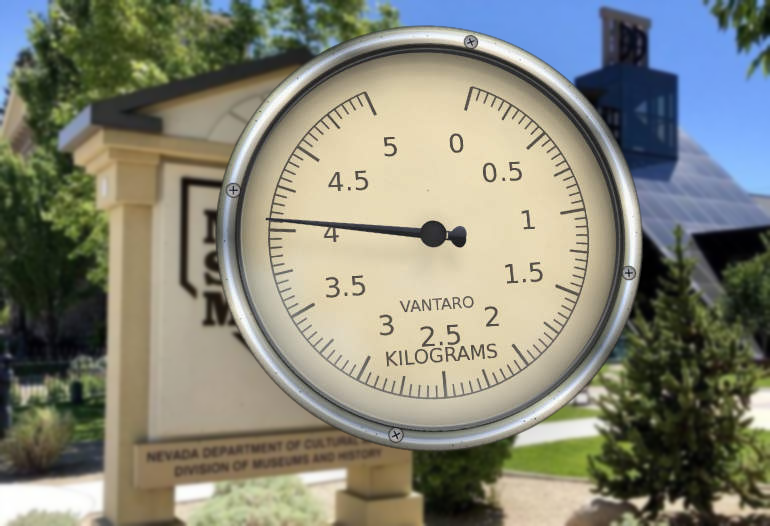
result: 4.05 kg
